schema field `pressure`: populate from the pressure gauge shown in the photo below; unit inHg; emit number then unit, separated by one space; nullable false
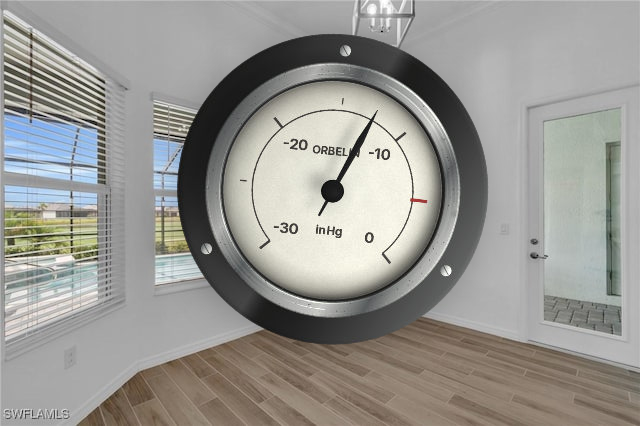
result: -12.5 inHg
